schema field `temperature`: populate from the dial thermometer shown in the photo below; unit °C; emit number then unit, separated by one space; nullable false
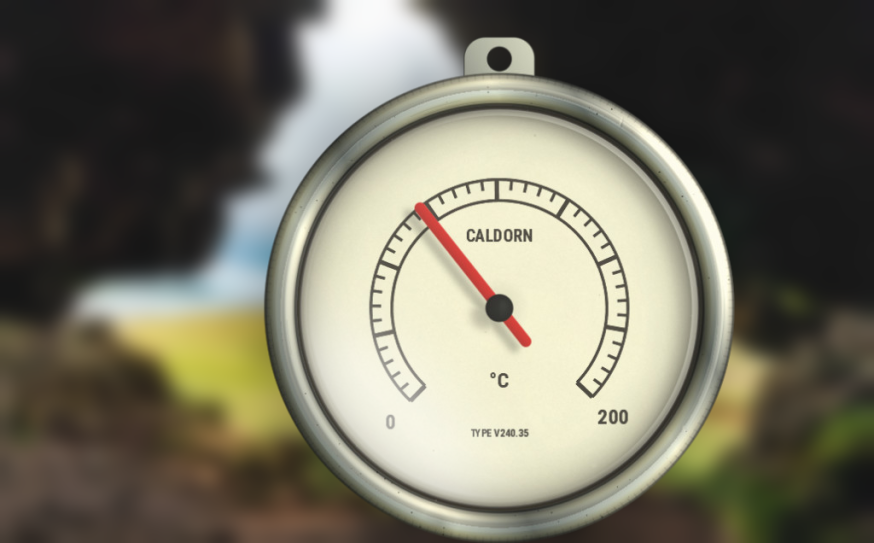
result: 72.5 °C
